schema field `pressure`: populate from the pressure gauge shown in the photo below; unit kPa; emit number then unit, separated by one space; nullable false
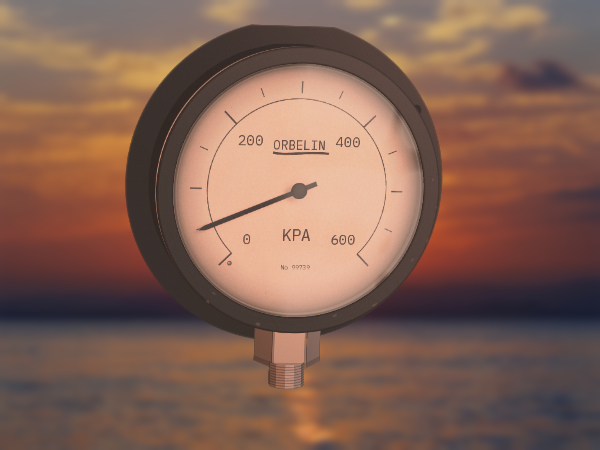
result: 50 kPa
